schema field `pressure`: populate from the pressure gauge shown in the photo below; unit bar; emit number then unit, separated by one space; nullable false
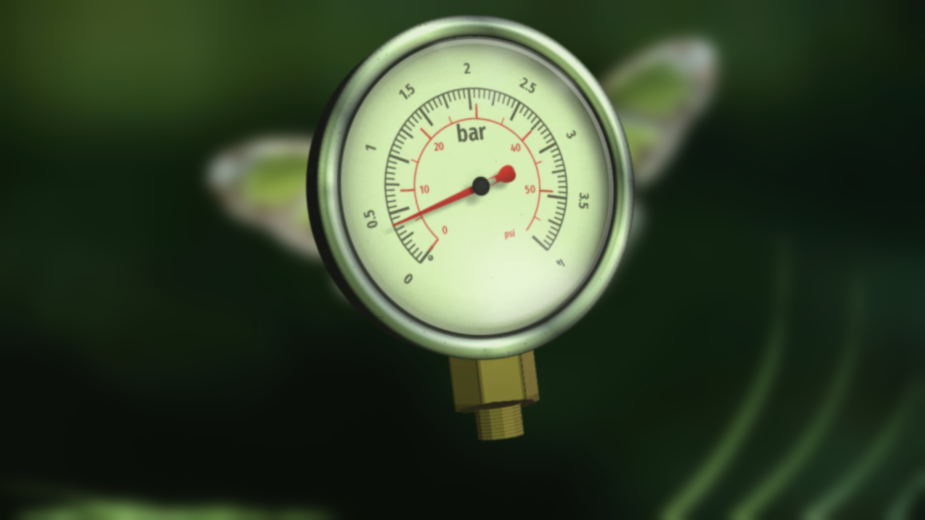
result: 0.4 bar
